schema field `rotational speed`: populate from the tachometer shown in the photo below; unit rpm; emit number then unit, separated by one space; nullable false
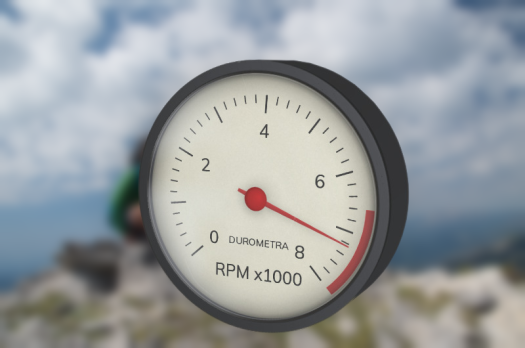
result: 7200 rpm
